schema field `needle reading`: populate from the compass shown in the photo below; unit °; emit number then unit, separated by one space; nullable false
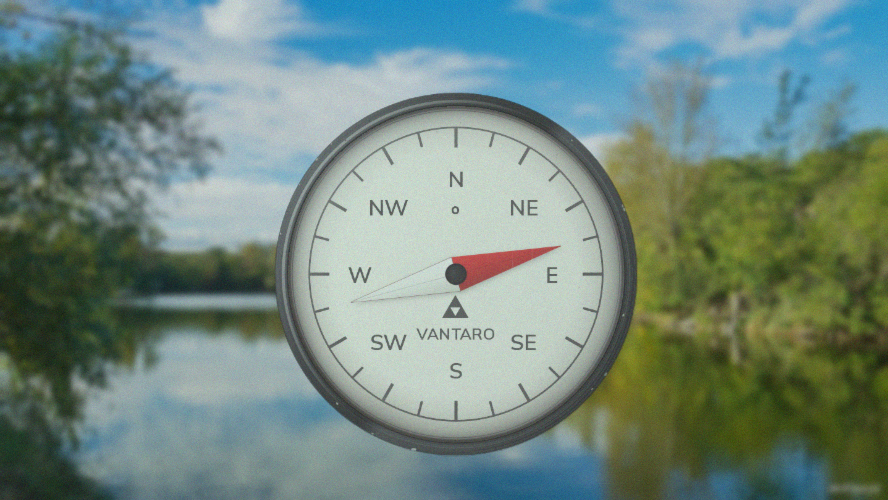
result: 75 °
